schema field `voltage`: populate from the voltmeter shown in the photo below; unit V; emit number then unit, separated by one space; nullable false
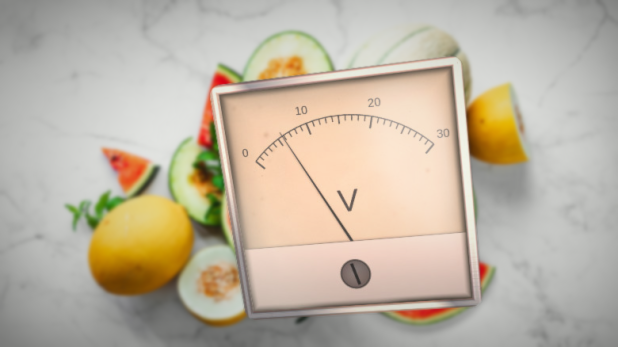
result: 6 V
